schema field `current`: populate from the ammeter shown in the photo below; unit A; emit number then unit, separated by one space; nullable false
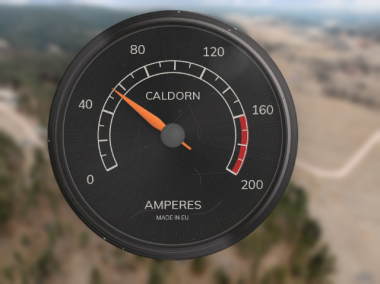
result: 55 A
